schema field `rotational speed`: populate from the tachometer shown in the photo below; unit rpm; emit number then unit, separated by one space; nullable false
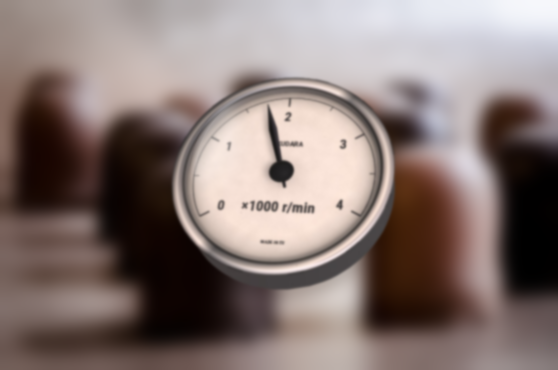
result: 1750 rpm
